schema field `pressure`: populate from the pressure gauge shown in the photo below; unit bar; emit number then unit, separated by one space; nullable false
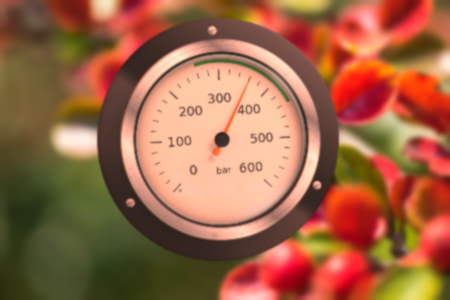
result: 360 bar
